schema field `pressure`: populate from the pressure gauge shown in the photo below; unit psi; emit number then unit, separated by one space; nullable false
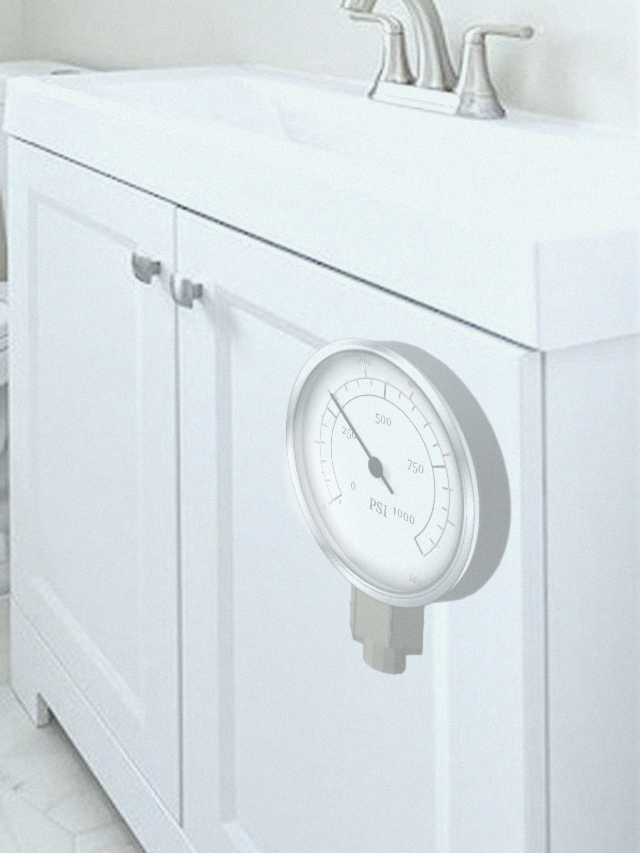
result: 300 psi
